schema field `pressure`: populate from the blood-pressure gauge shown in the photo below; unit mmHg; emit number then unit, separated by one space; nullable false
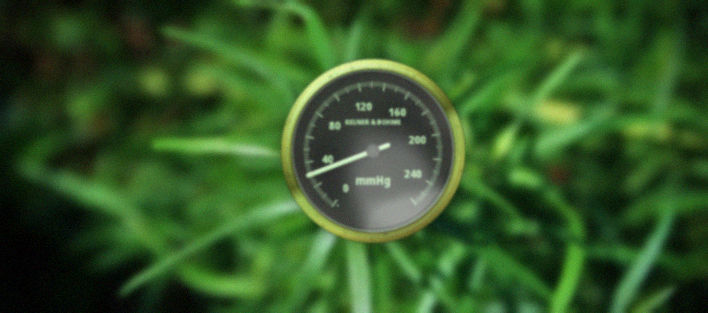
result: 30 mmHg
